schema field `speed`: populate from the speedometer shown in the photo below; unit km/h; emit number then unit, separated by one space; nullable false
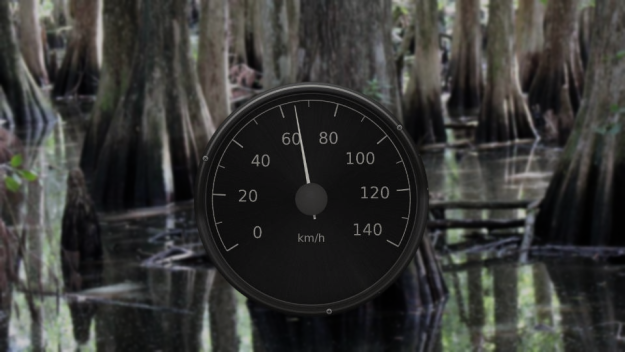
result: 65 km/h
